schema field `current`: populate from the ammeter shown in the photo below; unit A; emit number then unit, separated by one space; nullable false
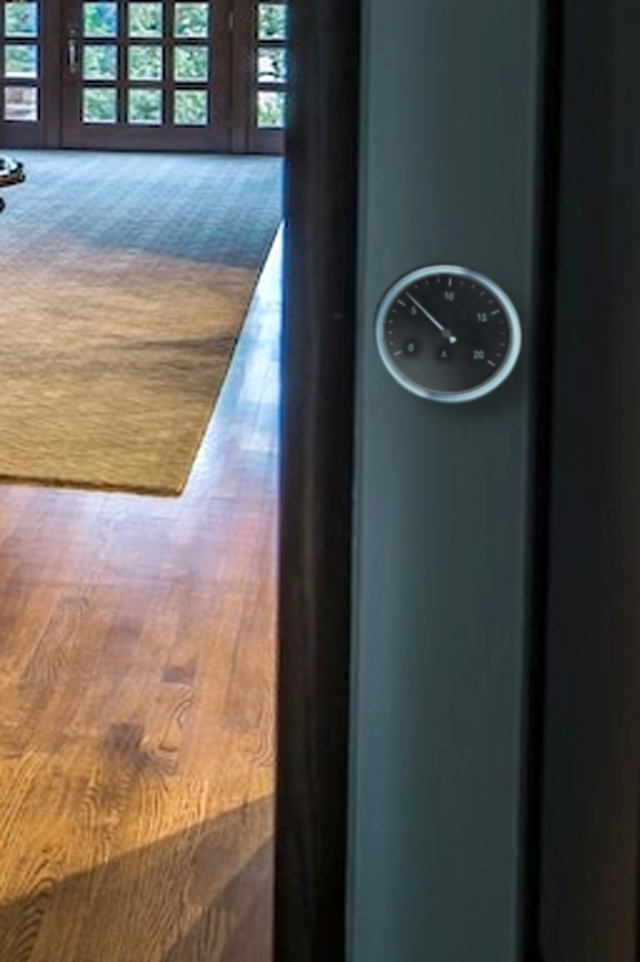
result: 6 A
